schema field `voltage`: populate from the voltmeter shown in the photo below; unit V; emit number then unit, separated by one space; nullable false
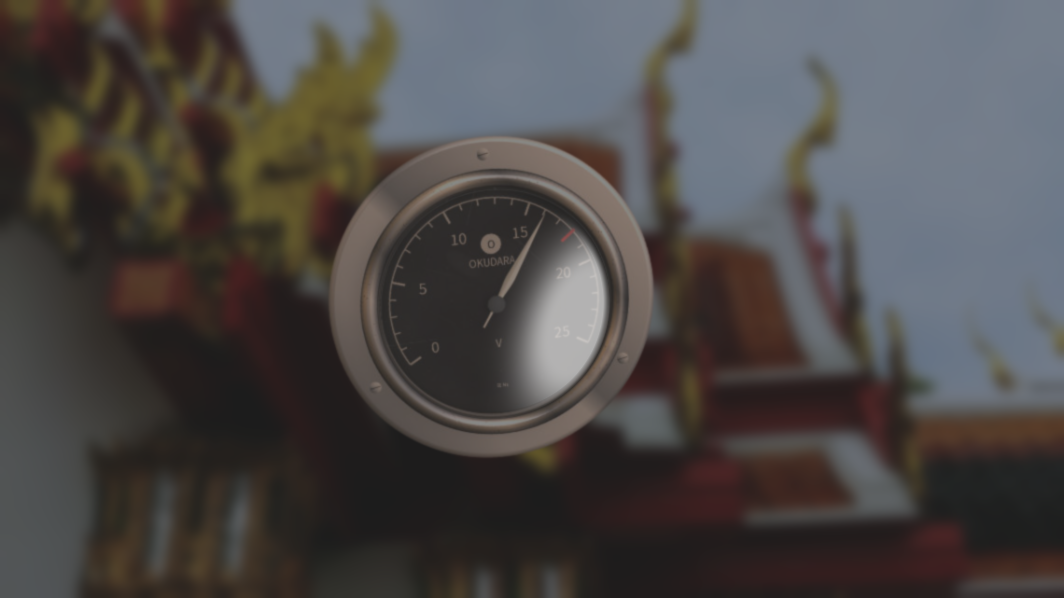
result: 16 V
